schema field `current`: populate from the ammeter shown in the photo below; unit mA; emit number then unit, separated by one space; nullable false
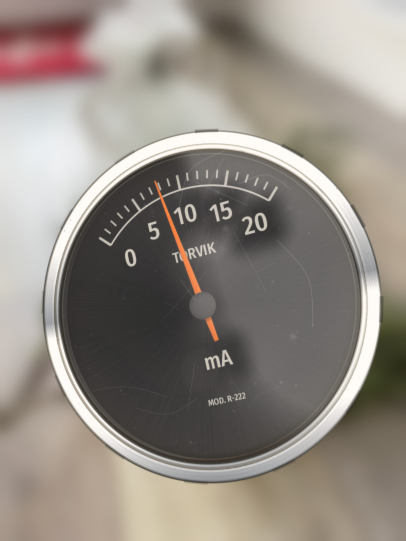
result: 8 mA
